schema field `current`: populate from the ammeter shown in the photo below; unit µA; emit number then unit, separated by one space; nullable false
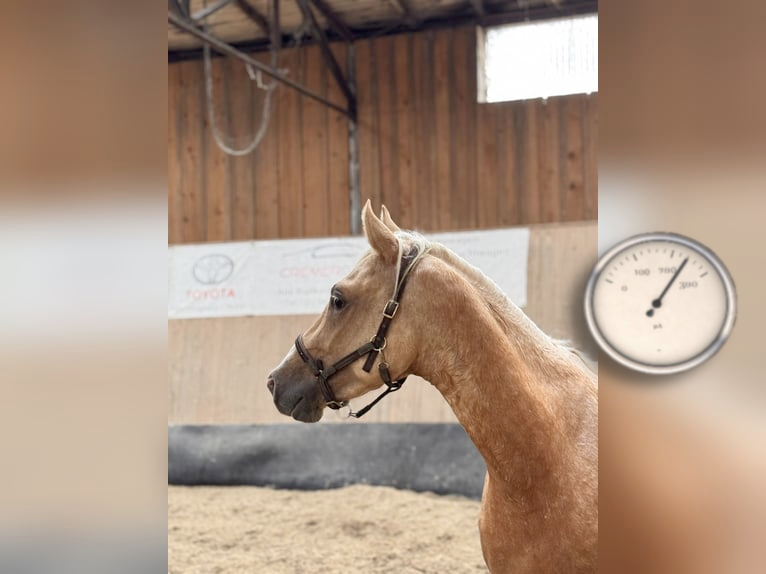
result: 240 µA
